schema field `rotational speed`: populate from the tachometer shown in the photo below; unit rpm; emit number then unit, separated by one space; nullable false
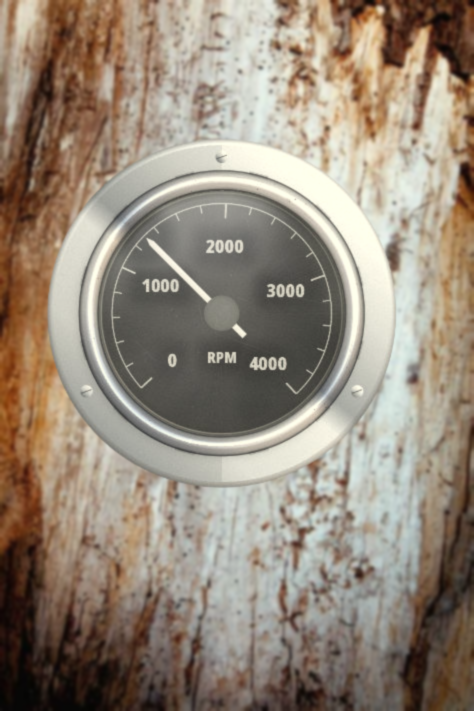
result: 1300 rpm
